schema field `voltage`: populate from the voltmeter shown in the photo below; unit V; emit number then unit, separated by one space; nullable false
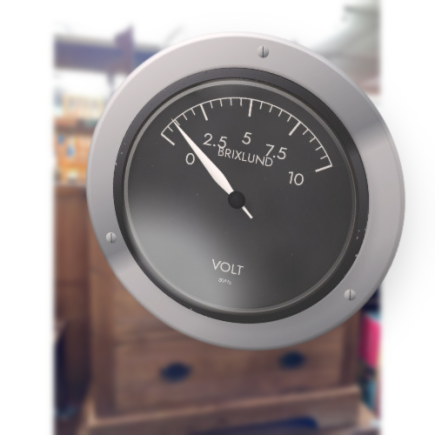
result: 1 V
